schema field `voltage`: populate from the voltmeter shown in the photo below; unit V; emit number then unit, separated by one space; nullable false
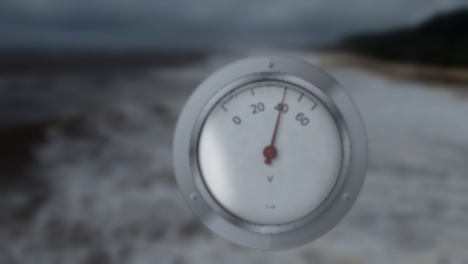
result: 40 V
